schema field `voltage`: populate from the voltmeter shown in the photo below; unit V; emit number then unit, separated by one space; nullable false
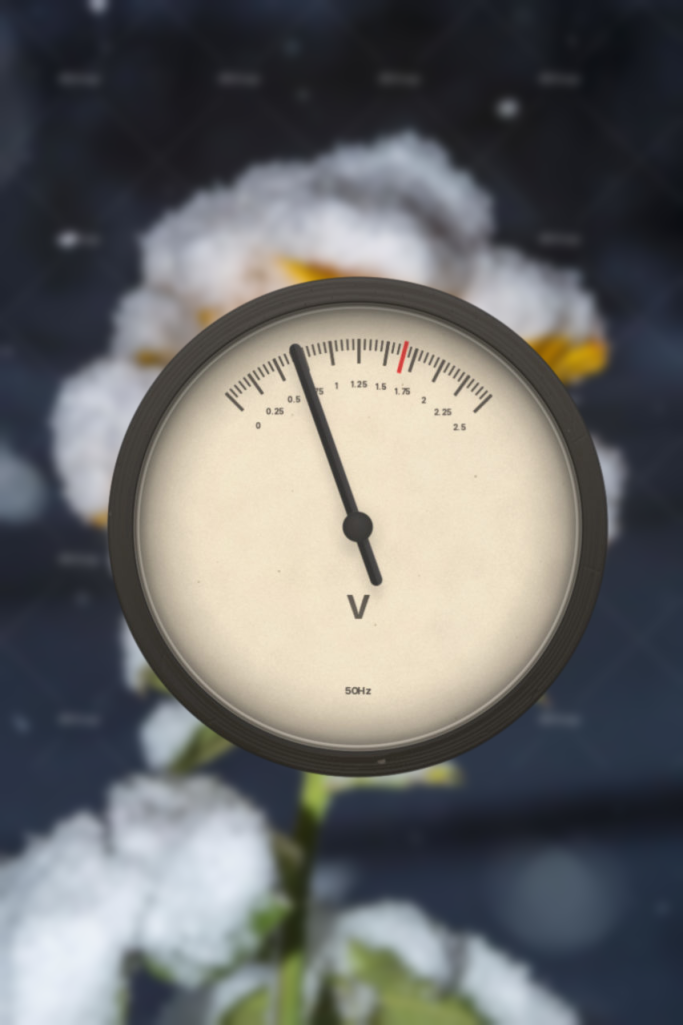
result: 0.7 V
